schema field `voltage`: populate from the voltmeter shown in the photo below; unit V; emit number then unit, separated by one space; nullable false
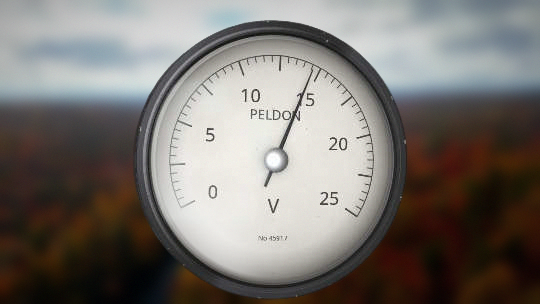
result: 14.5 V
